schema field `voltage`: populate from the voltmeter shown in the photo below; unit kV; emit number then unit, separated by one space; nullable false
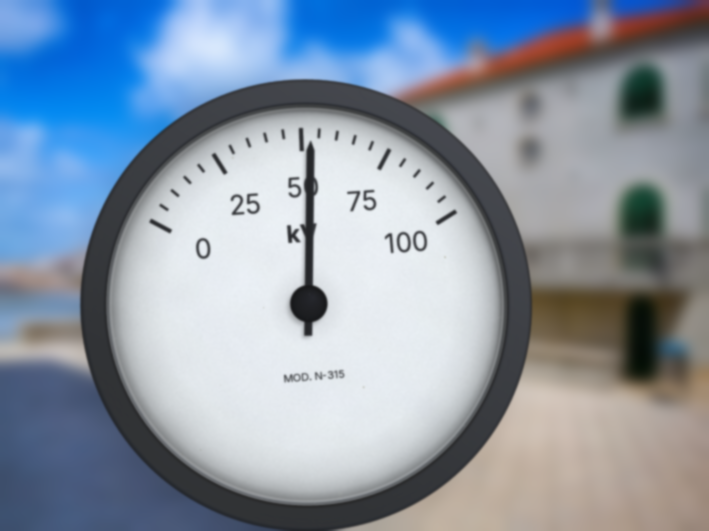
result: 52.5 kV
